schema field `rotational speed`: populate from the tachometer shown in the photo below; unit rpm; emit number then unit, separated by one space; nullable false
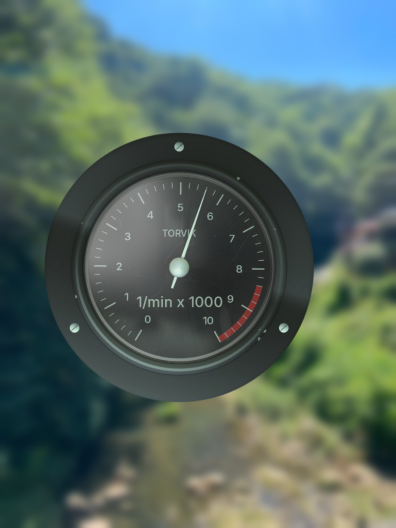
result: 5600 rpm
